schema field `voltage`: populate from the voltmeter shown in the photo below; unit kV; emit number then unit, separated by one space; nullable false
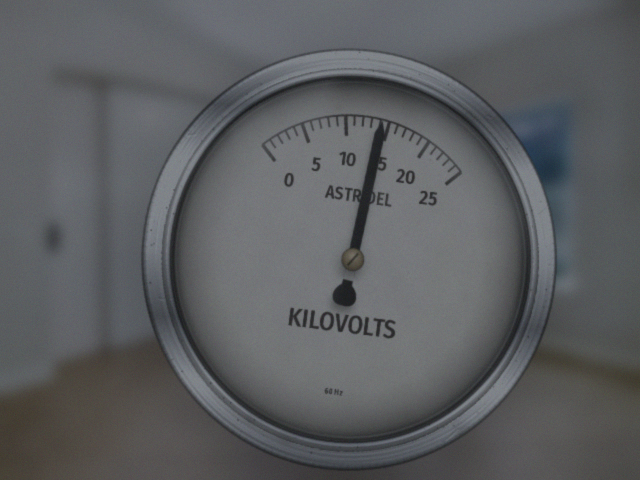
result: 14 kV
